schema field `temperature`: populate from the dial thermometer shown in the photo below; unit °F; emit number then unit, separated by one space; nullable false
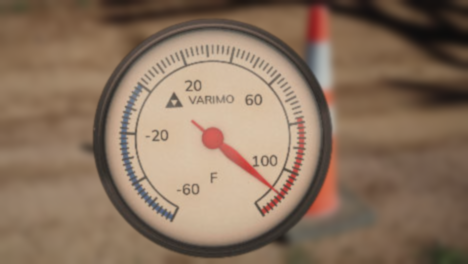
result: 110 °F
